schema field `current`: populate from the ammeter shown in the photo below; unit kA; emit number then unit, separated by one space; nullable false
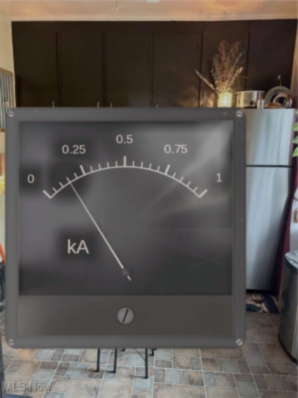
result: 0.15 kA
